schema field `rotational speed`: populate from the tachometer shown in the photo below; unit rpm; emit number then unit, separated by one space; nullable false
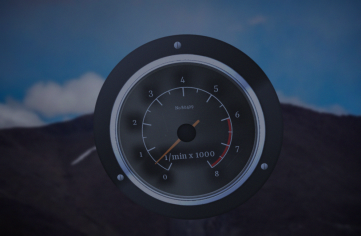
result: 500 rpm
